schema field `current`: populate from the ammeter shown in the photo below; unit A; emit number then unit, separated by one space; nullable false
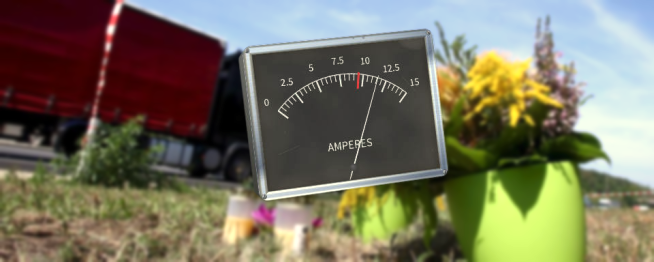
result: 11.5 A
